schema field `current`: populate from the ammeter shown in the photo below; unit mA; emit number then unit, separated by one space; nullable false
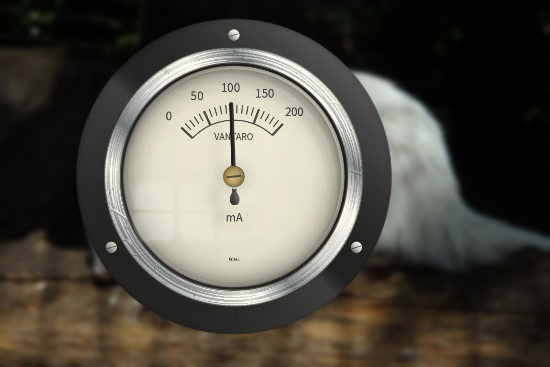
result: 100 mA
